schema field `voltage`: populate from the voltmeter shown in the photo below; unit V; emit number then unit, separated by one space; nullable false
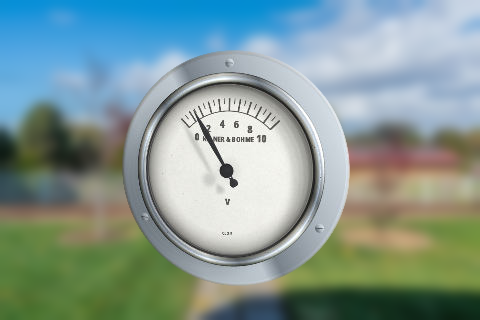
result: 1.5 V
